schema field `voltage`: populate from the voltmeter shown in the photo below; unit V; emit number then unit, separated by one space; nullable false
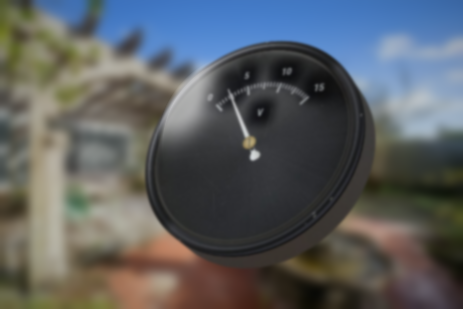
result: 2.5 V
